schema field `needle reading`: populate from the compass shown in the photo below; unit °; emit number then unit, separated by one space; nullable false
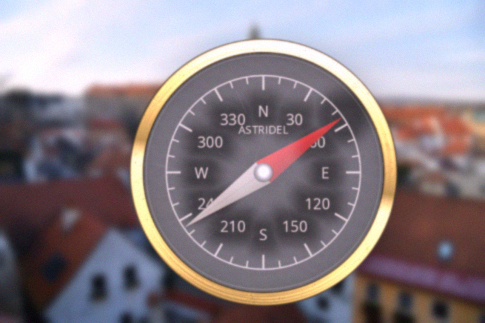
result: 55 °
